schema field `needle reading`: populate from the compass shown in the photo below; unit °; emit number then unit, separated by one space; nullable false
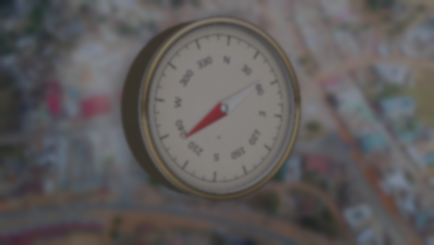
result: 230 °
